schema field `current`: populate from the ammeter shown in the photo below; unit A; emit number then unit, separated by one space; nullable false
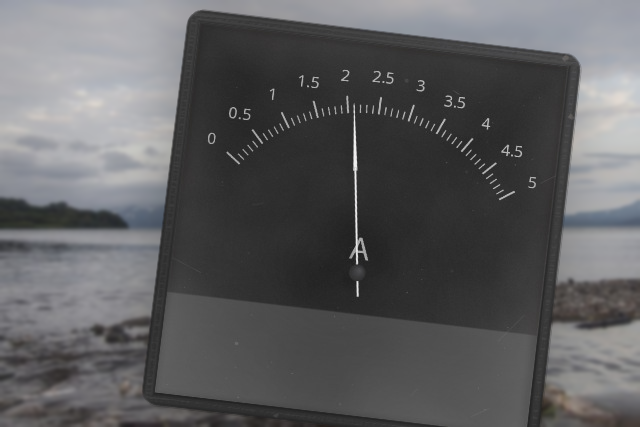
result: 2.1 A
